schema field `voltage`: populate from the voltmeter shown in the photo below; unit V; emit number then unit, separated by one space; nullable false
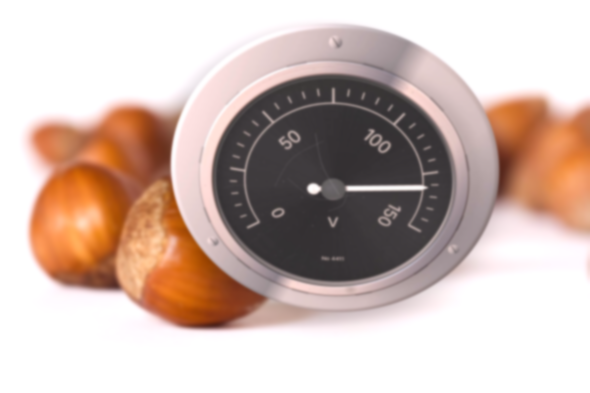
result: 130 V
